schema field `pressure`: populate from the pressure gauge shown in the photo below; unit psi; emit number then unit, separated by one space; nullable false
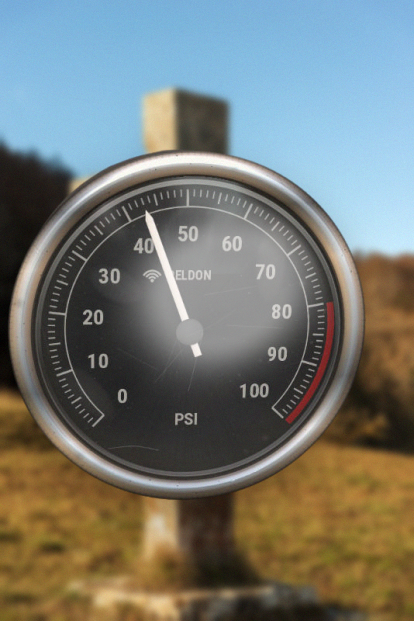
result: 43 psi
